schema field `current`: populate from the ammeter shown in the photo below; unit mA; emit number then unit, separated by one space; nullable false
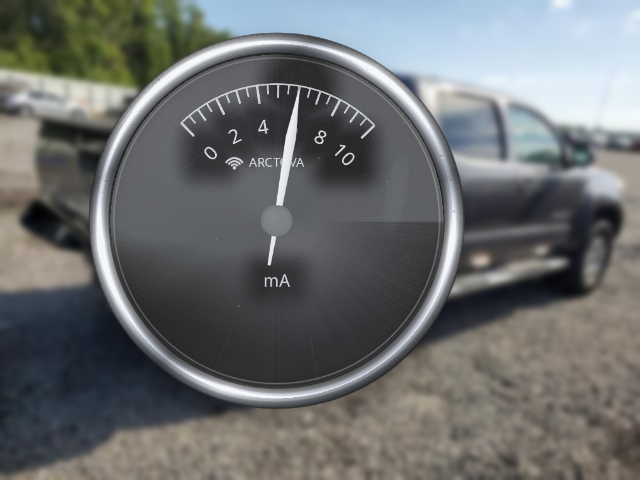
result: 6 mA
